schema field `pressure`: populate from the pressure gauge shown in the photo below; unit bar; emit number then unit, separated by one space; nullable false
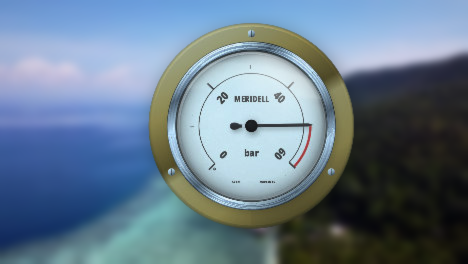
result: 50 bar
